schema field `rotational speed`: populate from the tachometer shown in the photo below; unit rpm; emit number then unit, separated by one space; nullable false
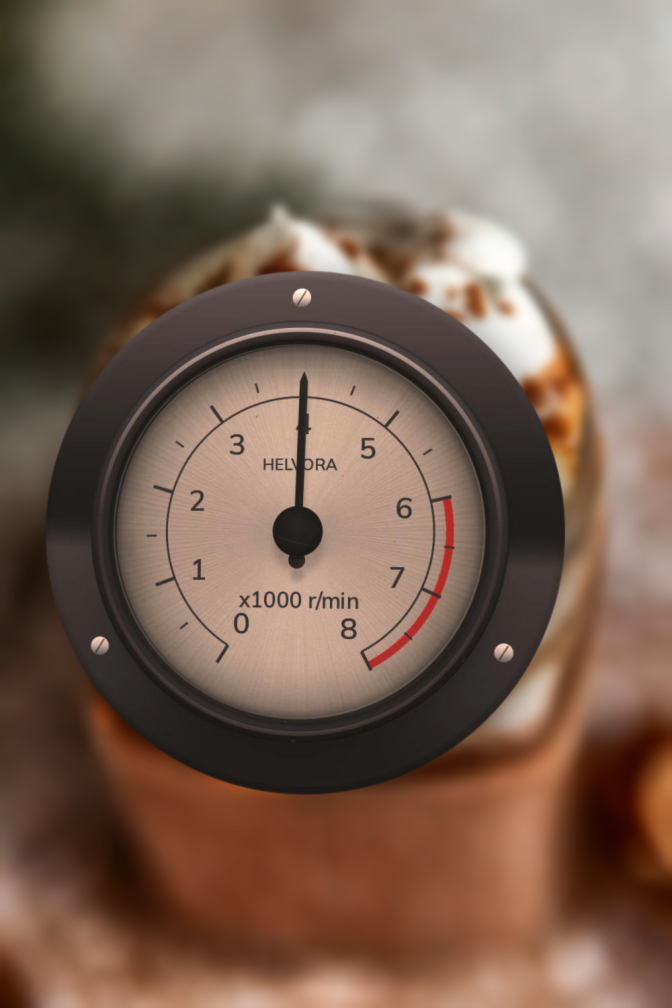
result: 4000 rpm
